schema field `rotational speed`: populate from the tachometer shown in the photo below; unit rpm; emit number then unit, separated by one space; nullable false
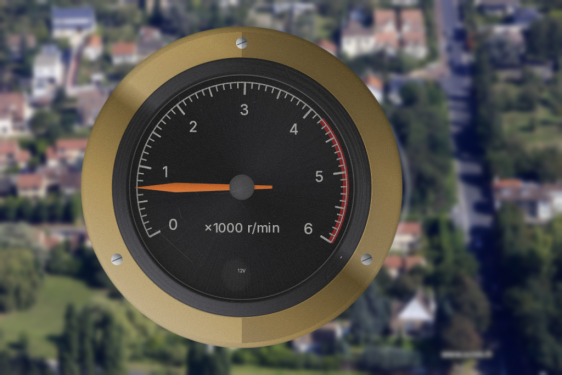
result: 700 rpm
